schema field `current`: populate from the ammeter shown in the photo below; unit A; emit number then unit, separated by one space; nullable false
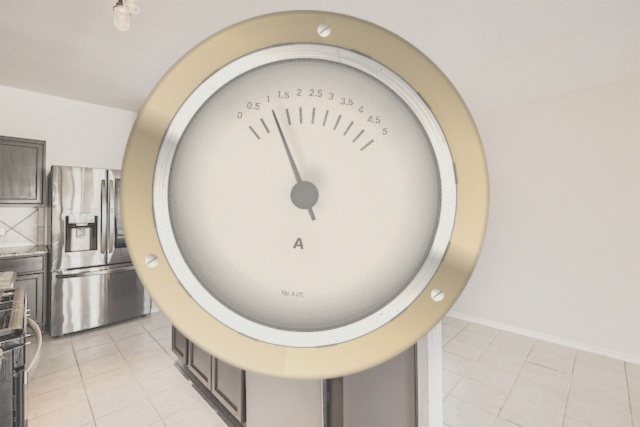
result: 1 A
